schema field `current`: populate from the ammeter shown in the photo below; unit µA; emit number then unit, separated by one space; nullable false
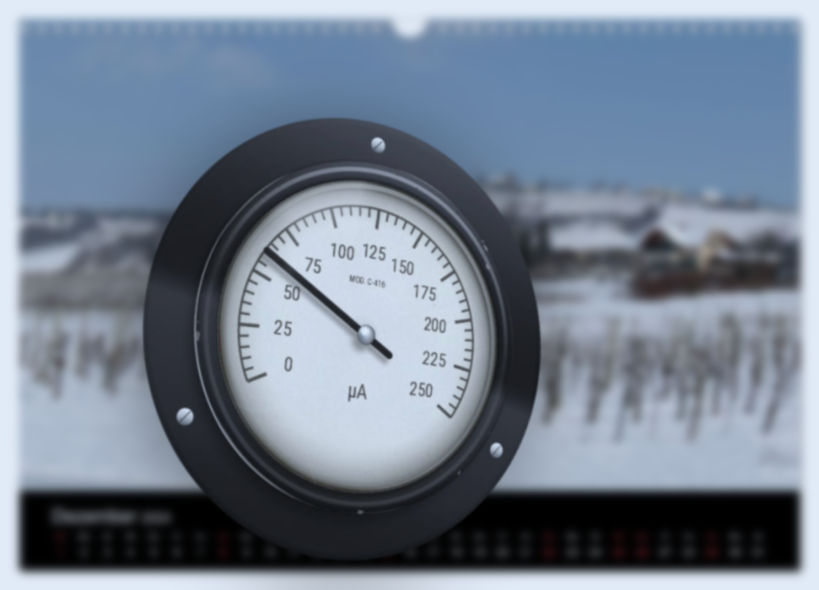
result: 60 µA
